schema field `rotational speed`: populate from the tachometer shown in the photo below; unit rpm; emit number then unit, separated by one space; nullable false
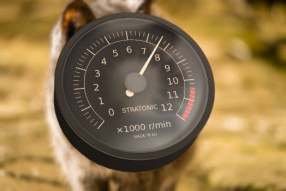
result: 7600 rpm
